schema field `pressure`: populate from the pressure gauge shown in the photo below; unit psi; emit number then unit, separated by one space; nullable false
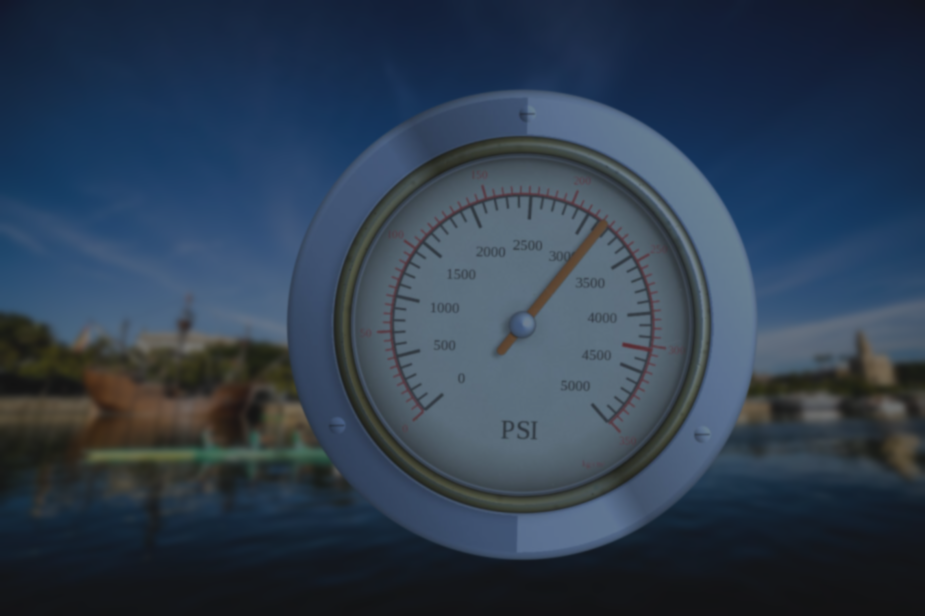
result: 3150 psi
